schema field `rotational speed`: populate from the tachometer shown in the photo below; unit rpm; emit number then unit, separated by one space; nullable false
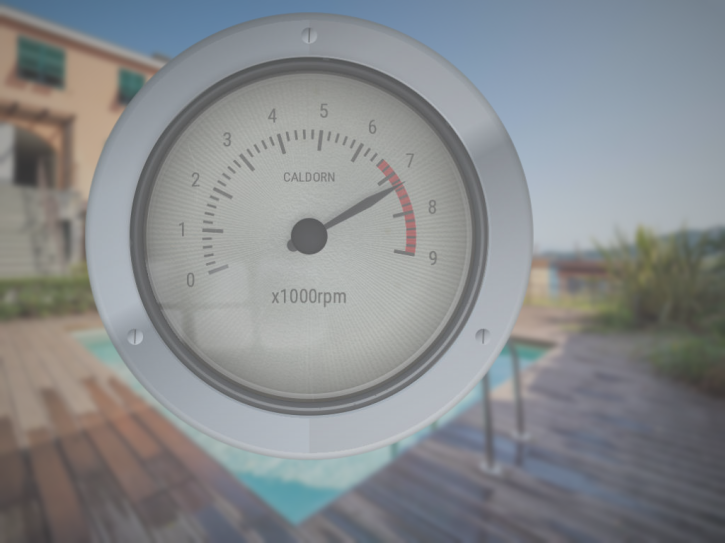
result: 7300 rpm
